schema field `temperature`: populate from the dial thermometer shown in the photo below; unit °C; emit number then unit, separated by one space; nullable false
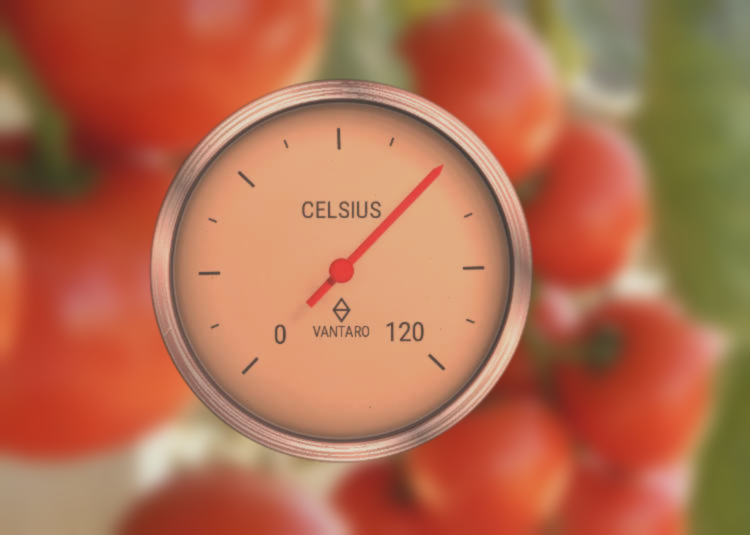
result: 80 °C
